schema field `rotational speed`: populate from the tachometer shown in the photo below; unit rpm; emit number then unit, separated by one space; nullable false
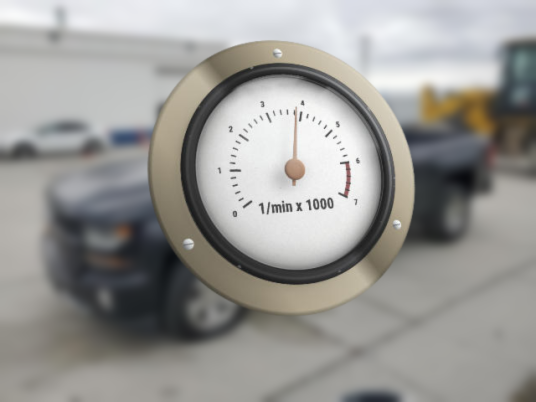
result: 3800 rpm
